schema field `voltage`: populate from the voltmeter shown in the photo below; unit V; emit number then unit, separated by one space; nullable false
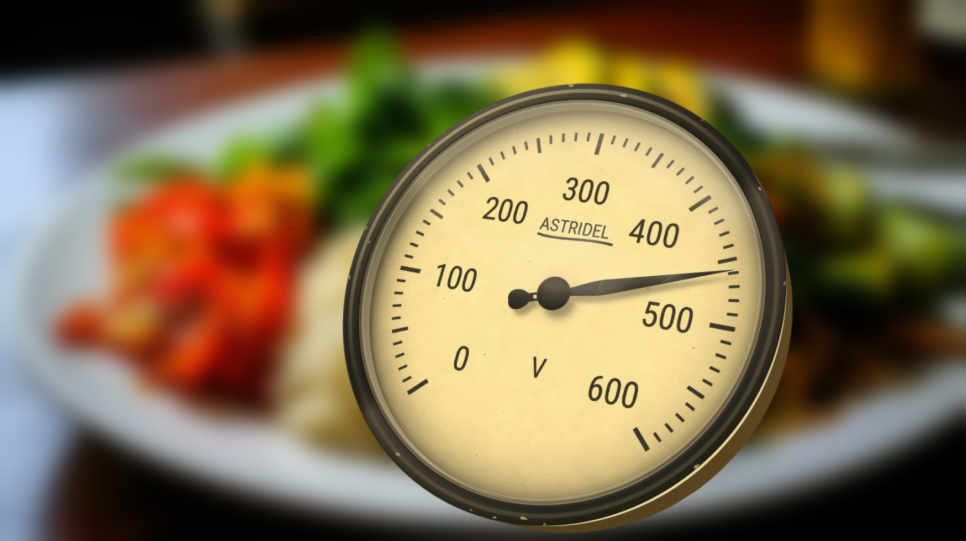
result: 460 V
